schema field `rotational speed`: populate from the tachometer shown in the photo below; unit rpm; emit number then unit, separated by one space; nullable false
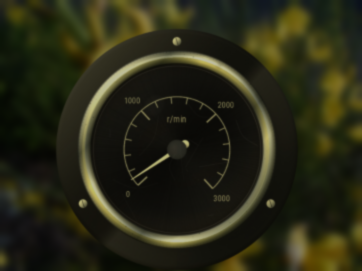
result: 100 rpm
